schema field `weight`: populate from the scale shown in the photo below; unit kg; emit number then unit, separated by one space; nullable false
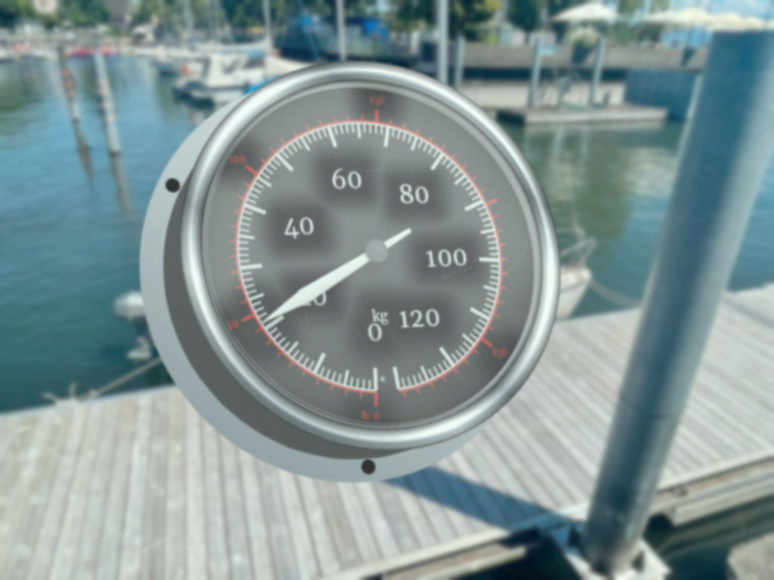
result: 21 kg
